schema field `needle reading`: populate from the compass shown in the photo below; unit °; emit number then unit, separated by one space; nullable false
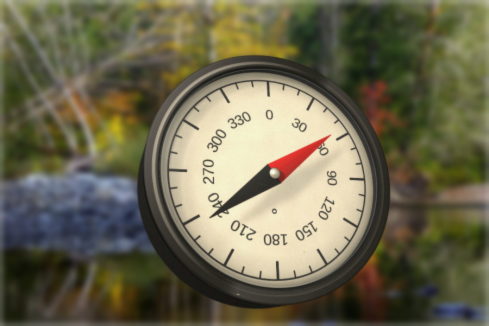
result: 55 °
